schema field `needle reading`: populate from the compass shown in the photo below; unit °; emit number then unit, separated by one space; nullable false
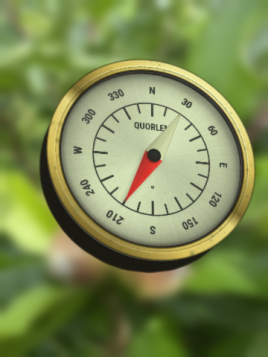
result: 210 °
